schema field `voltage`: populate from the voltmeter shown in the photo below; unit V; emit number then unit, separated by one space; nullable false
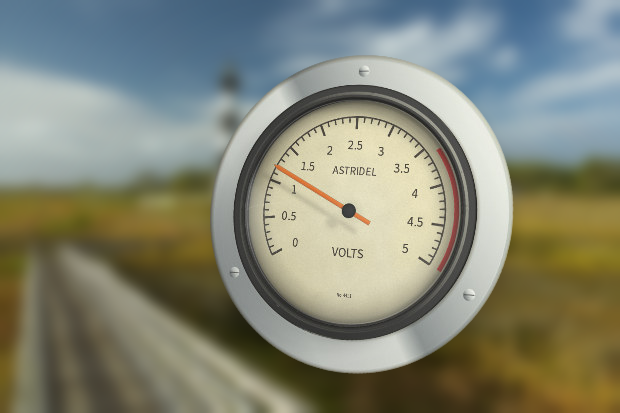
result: 1.2 V
